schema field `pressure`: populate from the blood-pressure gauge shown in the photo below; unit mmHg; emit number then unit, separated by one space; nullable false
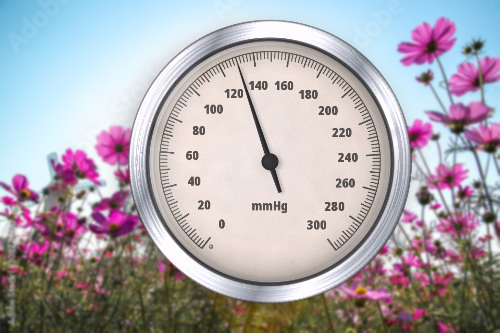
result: 130 mmHg
